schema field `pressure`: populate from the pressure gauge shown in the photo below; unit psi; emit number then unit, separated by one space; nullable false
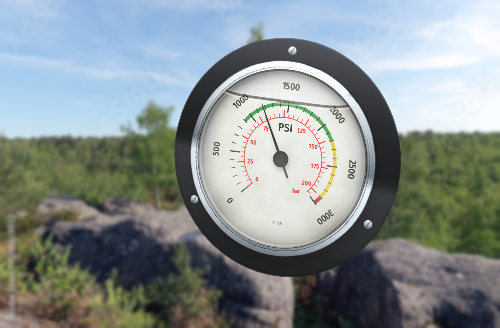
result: 1200 psi
